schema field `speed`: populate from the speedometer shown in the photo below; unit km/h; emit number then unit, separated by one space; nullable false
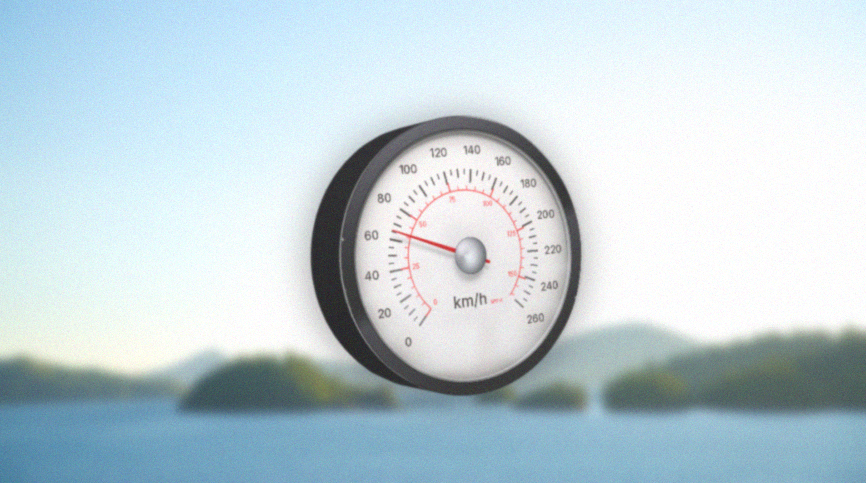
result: 65 km/h
